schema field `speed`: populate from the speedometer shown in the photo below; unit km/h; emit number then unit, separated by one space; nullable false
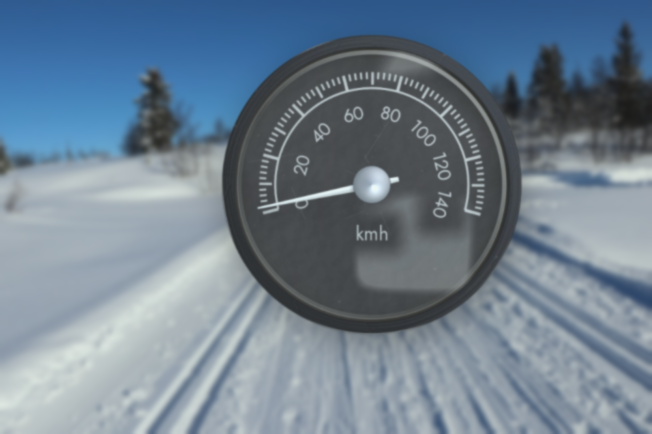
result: 2 km/h
